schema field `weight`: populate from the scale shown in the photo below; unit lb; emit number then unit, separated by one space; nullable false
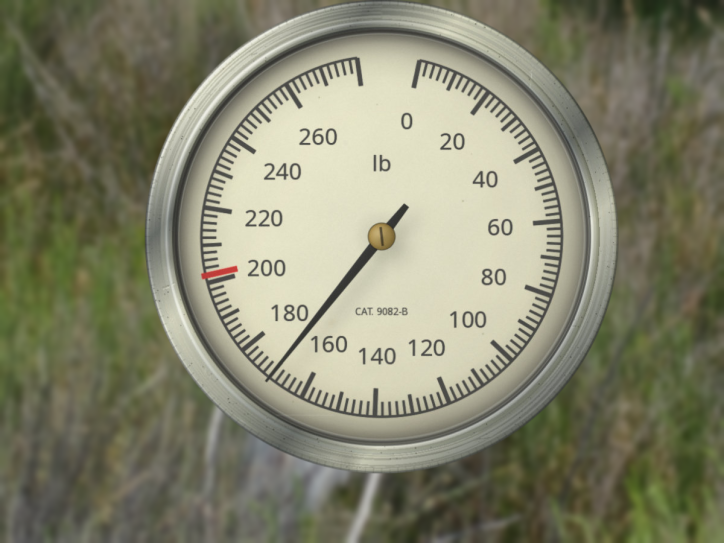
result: 170 lb
